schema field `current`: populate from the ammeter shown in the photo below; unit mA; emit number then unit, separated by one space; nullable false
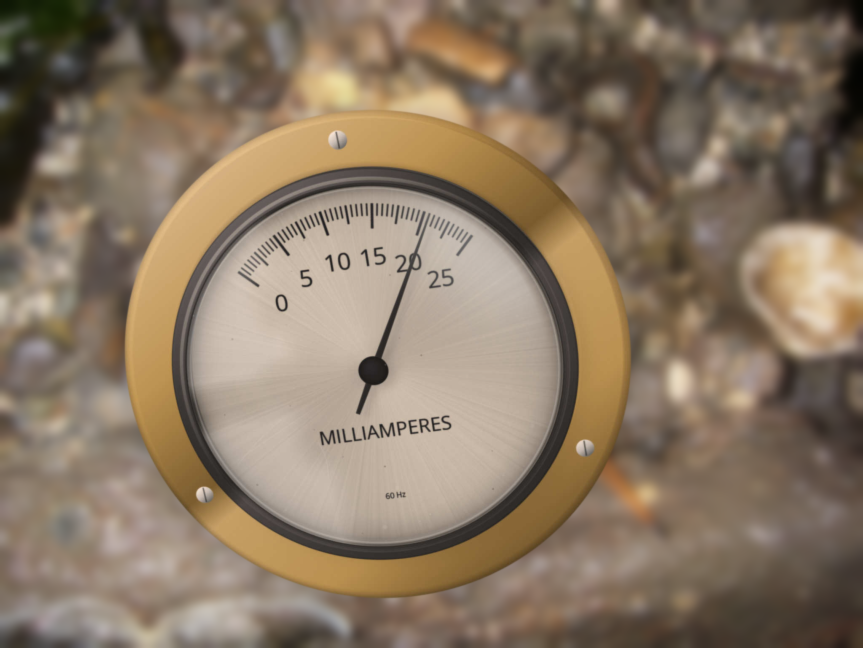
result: 20.5 mA
